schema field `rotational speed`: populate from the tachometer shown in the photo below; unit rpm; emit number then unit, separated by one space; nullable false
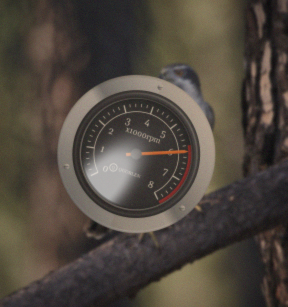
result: 6000 rpm
